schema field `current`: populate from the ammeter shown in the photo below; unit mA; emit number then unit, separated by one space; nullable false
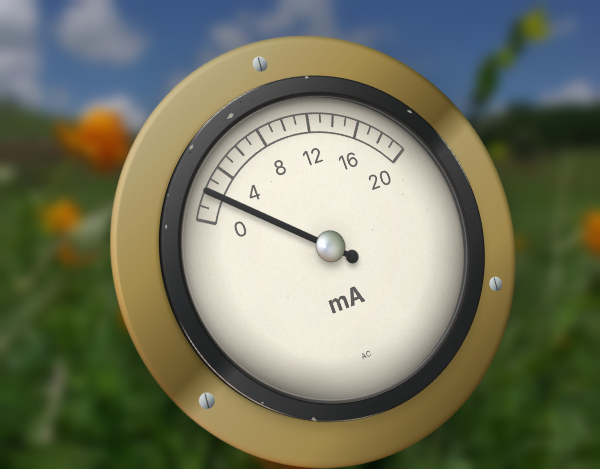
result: 2 mA
